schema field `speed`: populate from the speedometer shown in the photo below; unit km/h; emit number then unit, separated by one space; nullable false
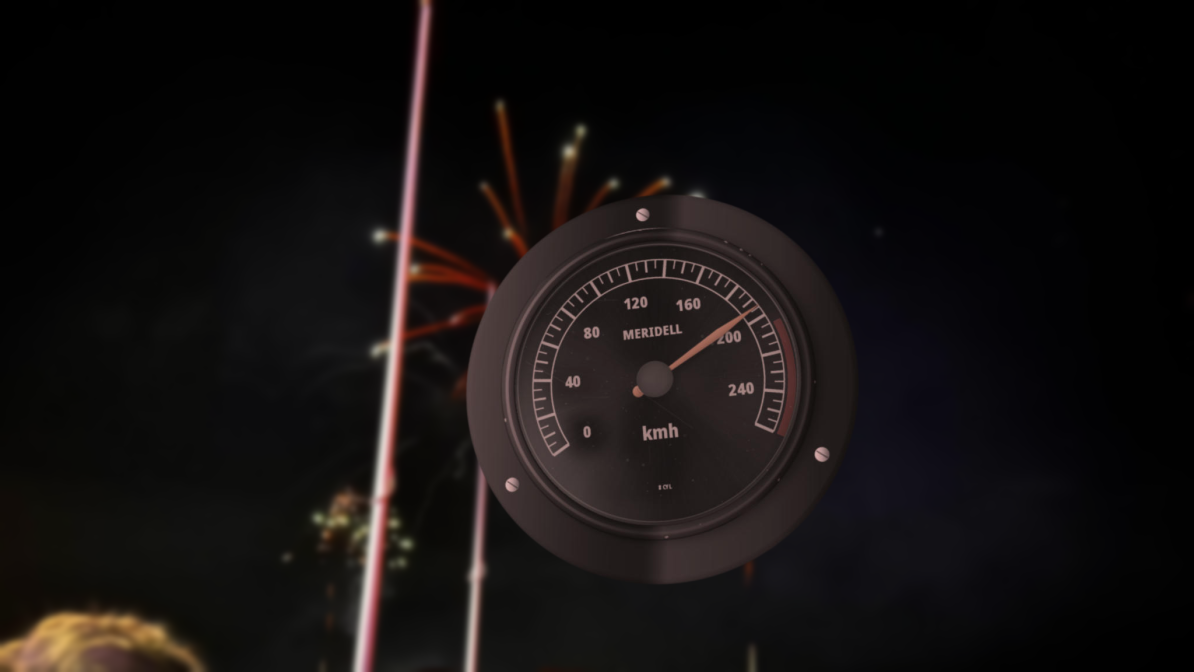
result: 195 km/h
